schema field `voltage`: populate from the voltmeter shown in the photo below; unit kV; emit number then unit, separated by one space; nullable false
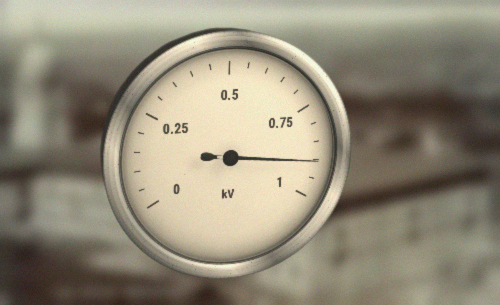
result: 0.9 kV
